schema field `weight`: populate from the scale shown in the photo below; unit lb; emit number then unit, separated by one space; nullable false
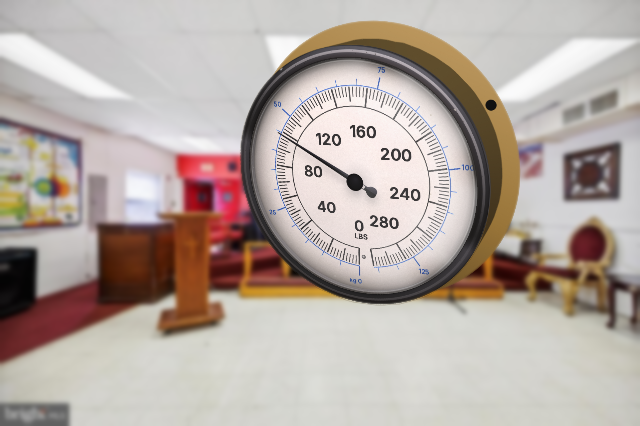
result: 100 lb
